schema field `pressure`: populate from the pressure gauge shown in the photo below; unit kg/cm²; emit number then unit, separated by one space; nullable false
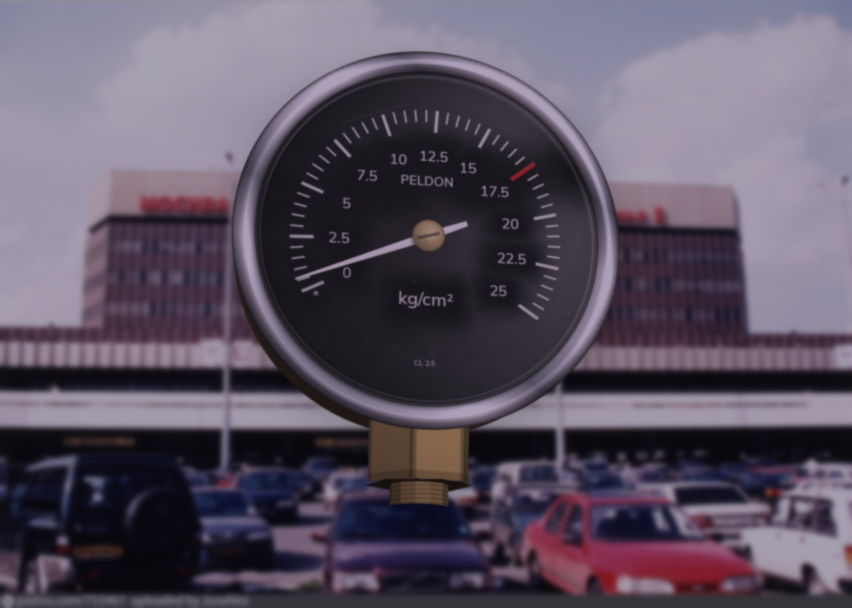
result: 0.5 kg/cm²
